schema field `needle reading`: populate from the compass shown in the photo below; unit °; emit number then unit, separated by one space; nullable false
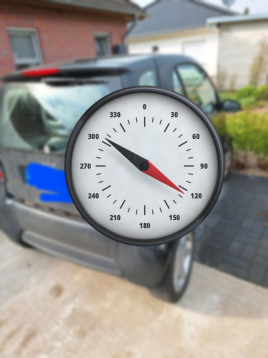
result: 125 °
